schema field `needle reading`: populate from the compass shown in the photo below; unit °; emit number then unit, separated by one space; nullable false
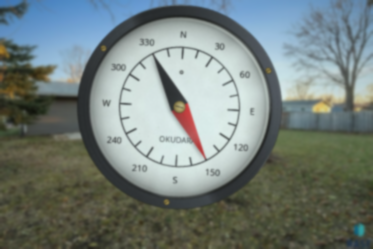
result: 150 °
